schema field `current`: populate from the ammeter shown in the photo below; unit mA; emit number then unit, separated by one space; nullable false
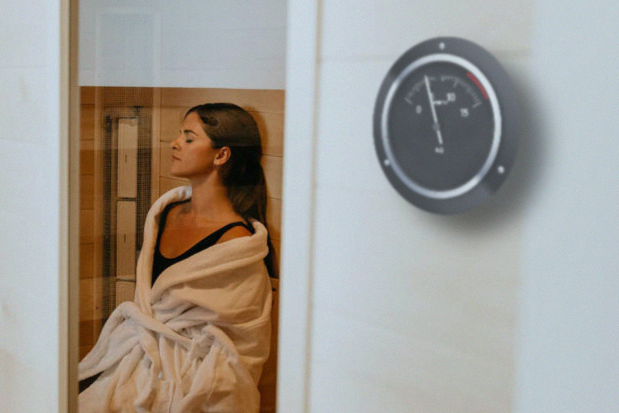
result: 5 mA
